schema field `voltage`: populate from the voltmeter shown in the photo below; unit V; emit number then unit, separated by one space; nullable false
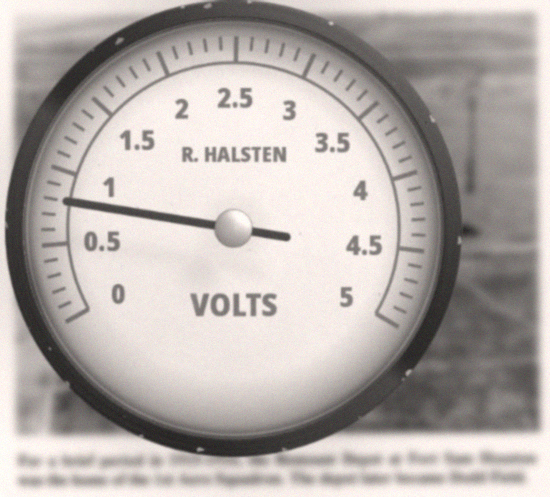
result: 0.8 V
